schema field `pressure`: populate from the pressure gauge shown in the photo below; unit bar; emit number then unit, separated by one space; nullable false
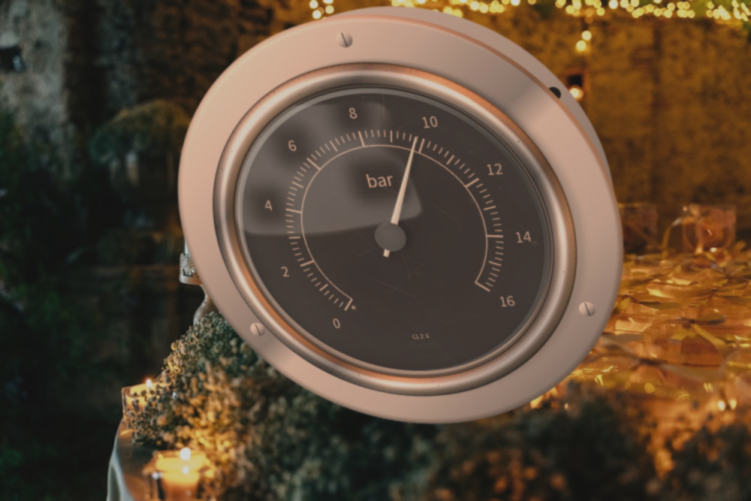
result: 9.8 bar
